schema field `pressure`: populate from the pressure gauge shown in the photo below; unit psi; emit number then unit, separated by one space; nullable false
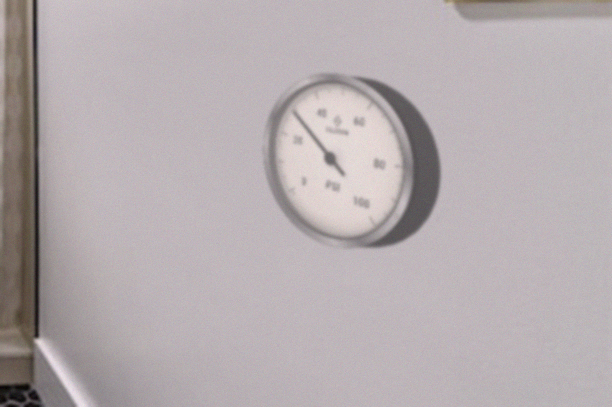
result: 30 psi
